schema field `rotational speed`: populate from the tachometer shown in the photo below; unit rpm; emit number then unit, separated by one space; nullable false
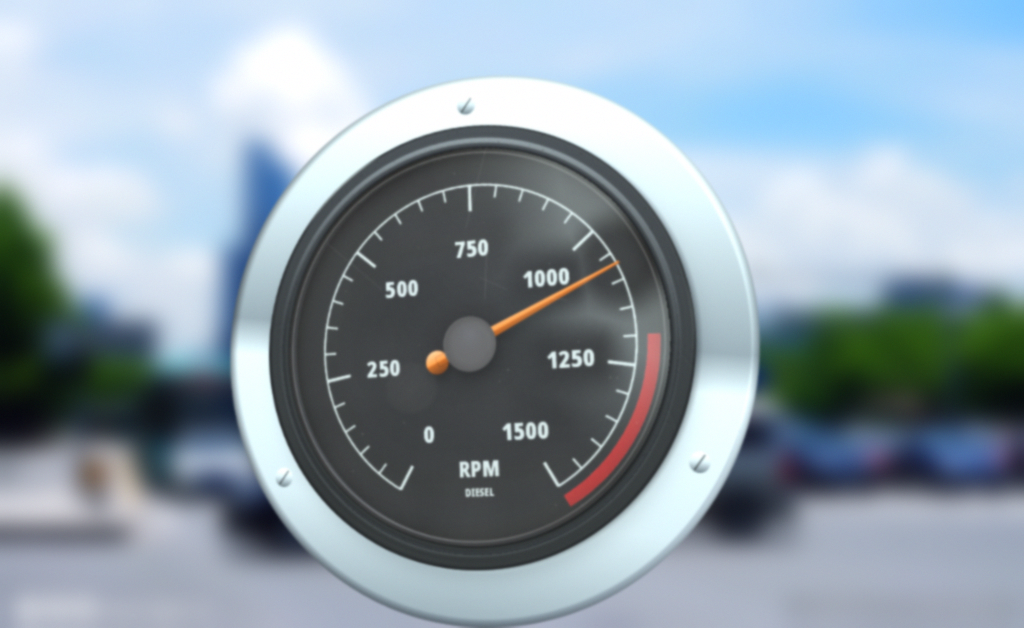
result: 1075 rpm
